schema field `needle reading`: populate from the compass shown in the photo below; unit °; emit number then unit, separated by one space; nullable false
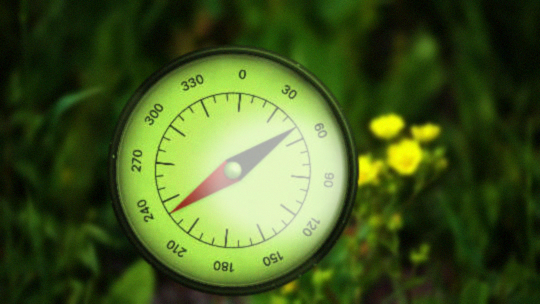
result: 230 °
